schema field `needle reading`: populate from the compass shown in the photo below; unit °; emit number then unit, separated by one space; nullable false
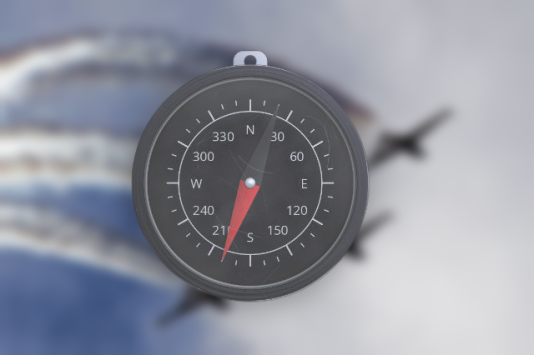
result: 200 °
